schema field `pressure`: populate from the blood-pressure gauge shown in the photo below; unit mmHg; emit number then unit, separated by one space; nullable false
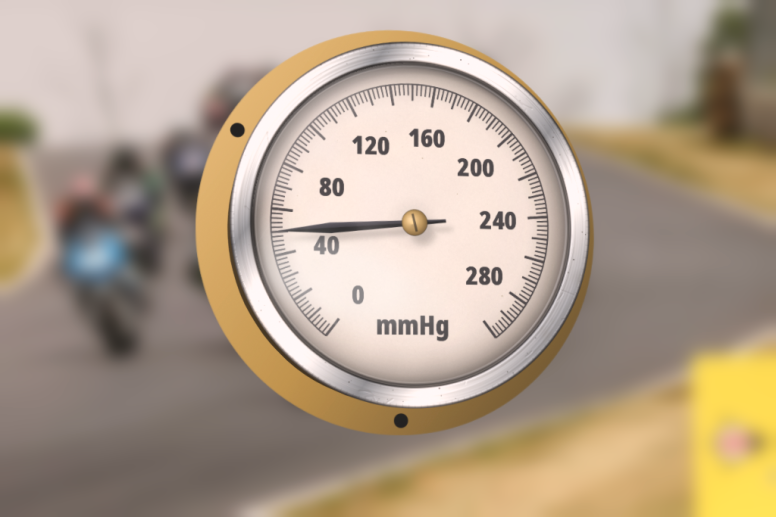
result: 50 mmHg
